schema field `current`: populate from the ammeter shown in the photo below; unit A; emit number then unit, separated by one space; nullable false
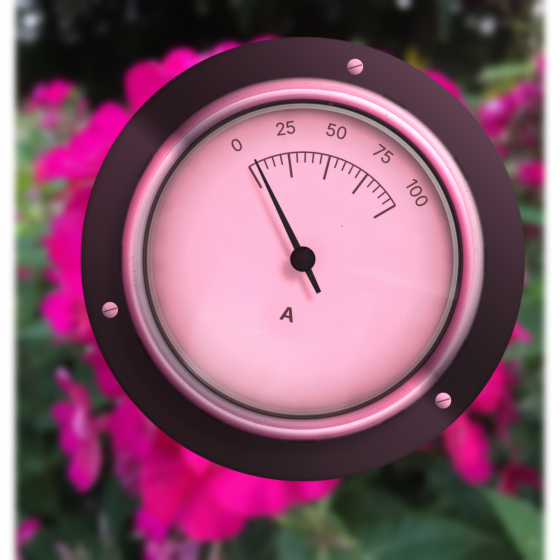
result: 5 A
